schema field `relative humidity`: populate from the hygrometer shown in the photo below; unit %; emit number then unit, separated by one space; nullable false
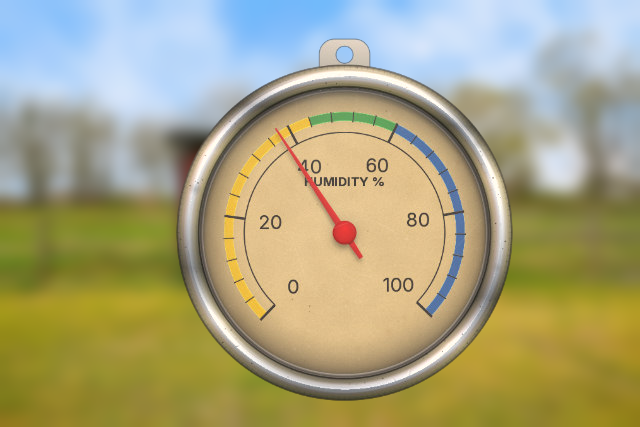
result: 38 %
